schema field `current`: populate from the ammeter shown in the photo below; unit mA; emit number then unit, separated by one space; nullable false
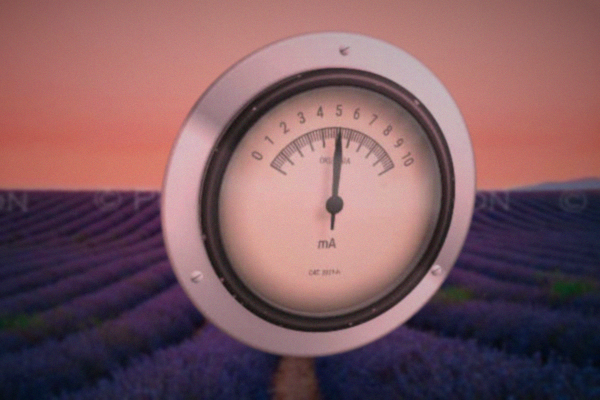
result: 5 mA
